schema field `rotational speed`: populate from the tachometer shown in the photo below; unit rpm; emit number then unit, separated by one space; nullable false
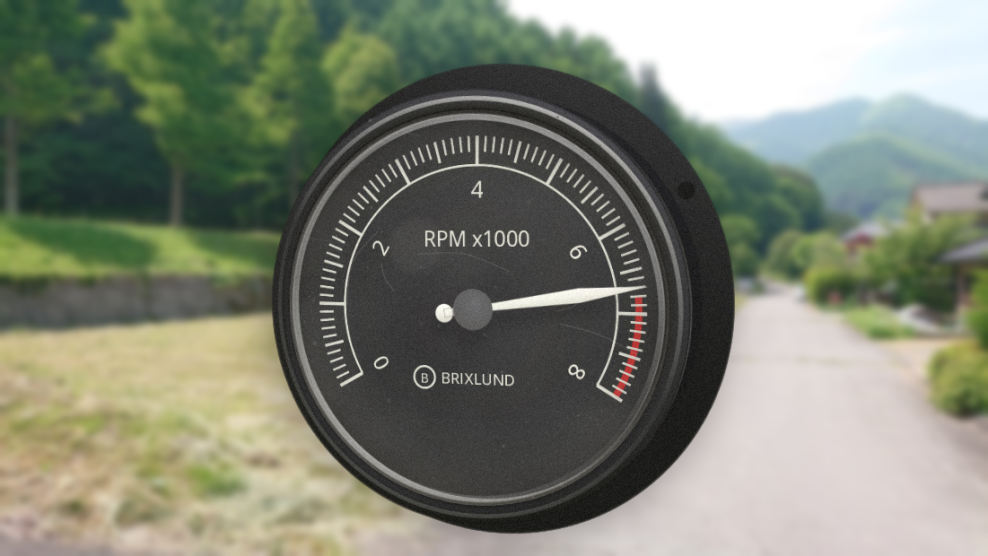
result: 6700 rpm
